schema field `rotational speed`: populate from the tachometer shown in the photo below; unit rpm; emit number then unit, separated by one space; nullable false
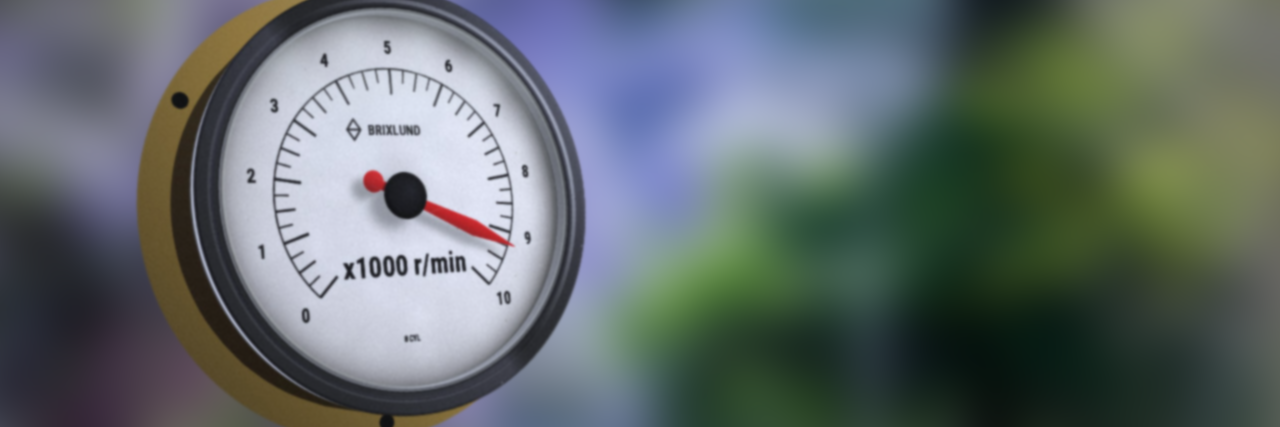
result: 9250 rpm
